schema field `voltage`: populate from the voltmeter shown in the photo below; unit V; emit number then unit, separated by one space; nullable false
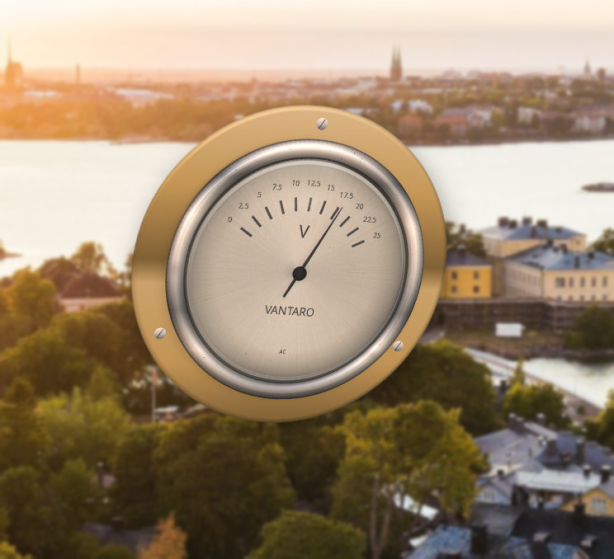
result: 17.5 V
